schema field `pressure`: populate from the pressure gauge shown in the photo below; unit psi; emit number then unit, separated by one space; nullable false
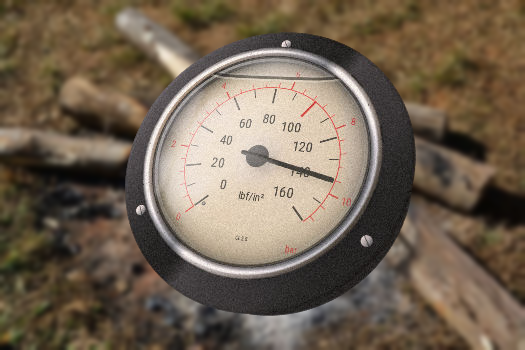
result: 140 psi
